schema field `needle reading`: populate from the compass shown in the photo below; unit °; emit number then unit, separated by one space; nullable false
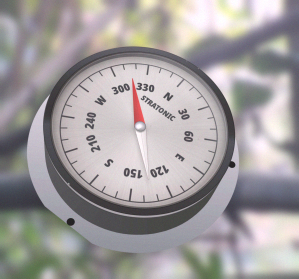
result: 315 °
